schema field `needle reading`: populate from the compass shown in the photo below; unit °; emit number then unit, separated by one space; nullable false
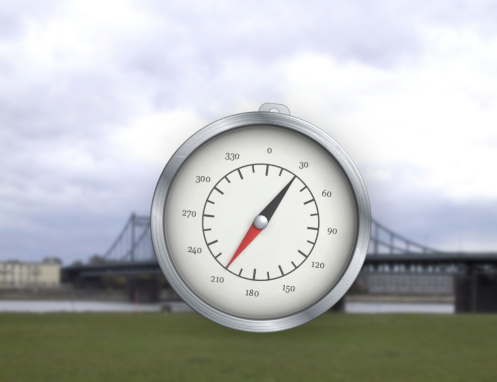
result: 210 °
